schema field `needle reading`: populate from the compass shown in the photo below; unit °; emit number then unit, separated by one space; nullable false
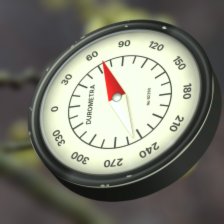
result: 67.5 °
